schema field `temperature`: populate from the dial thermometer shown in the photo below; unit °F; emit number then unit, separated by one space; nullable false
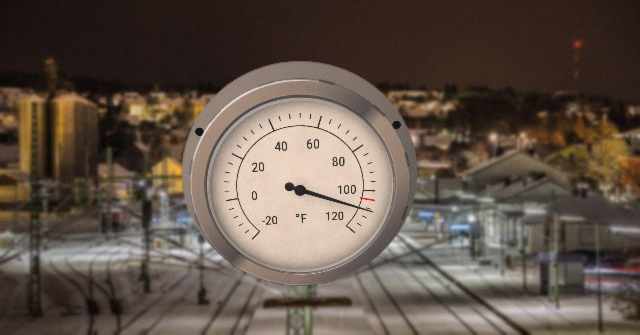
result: 108 °F
